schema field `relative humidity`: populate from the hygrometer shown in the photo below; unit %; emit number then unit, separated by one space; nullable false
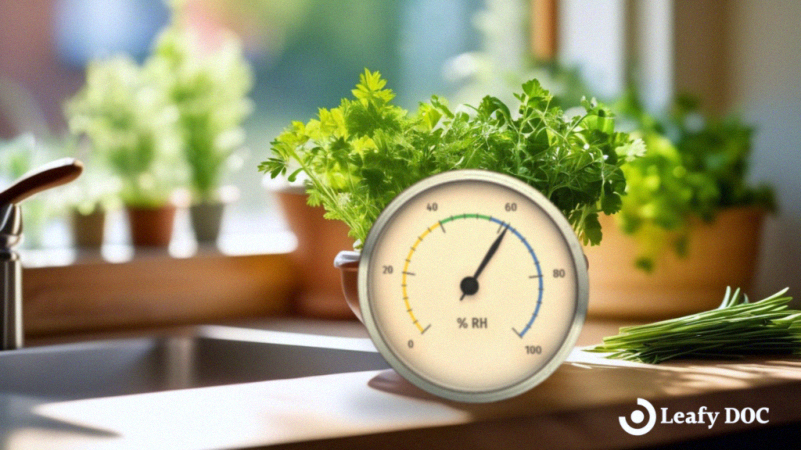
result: 62 %
